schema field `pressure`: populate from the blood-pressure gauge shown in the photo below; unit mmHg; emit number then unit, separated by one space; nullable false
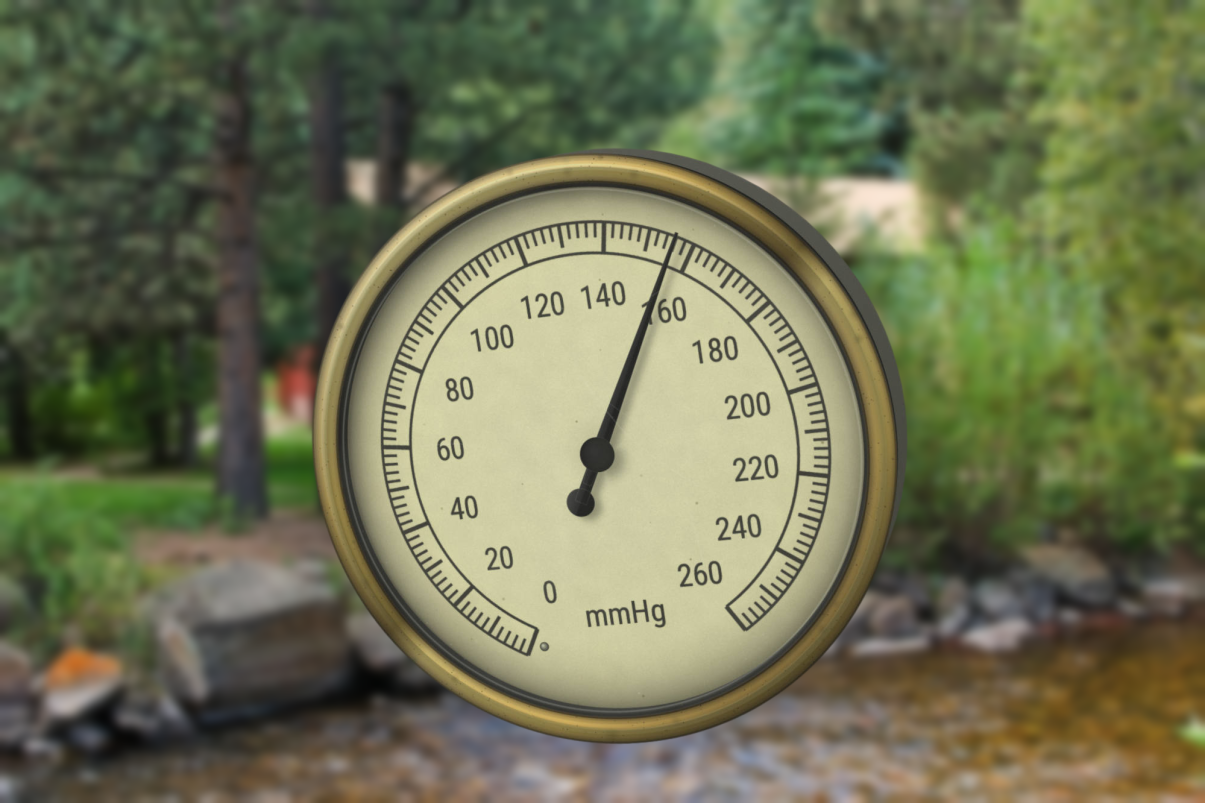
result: 156 mmHg
